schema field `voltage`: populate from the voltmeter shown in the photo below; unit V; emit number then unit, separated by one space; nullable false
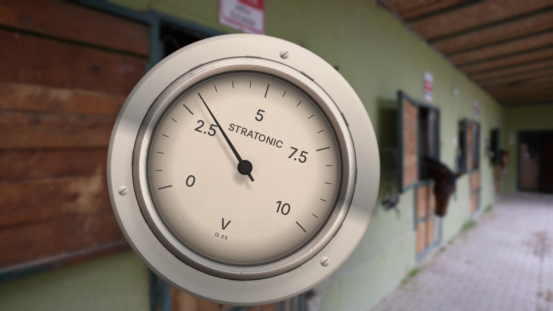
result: 3 V
